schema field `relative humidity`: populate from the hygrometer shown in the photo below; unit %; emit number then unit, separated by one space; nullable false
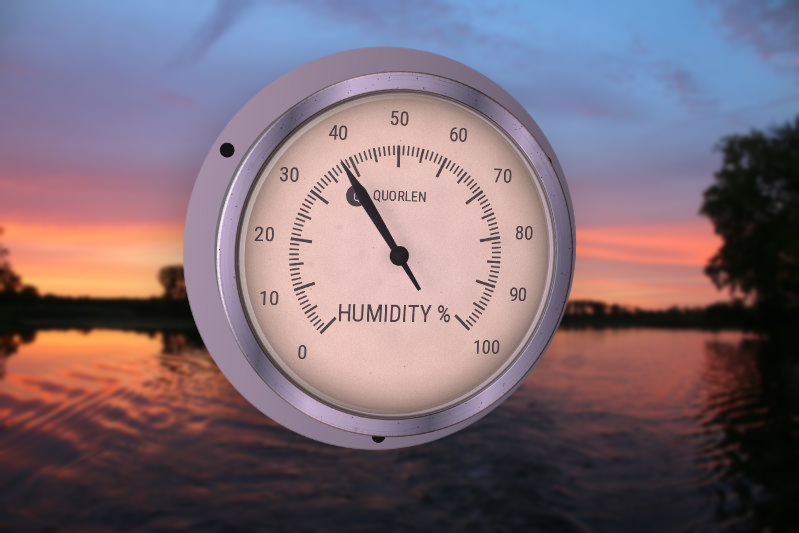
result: 38 %
